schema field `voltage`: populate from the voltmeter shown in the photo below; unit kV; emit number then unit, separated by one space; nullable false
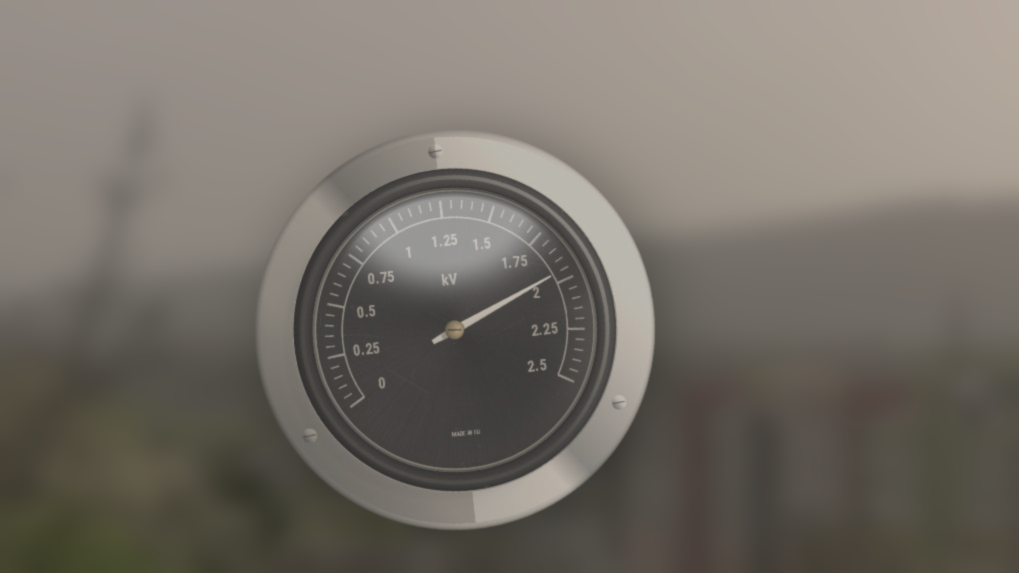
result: 1.95 kV
